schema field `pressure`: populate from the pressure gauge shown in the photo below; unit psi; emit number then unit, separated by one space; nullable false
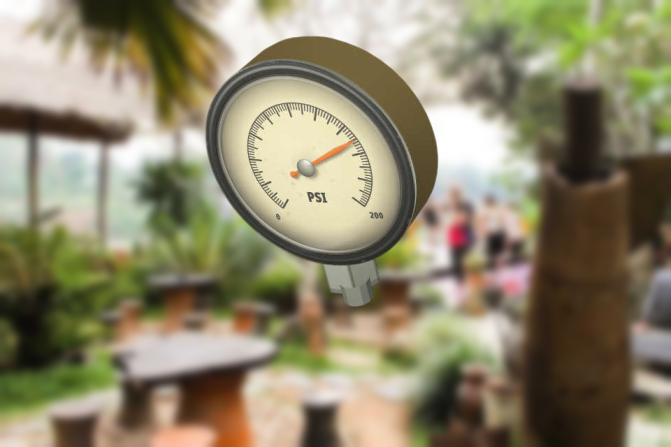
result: 150 psi
